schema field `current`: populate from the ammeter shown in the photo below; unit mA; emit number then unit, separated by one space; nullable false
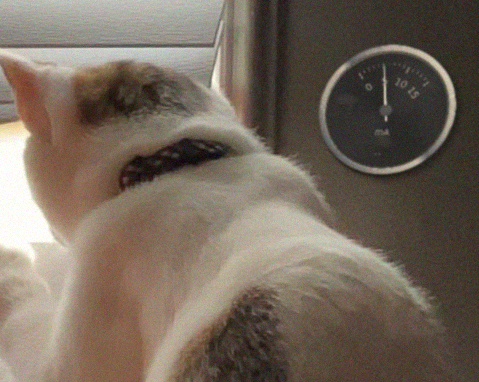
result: 5 mA
